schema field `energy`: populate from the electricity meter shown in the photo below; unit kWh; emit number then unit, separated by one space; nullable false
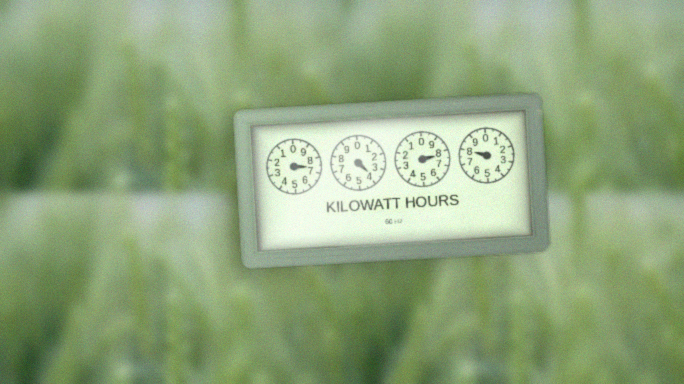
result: 7378 kWh
